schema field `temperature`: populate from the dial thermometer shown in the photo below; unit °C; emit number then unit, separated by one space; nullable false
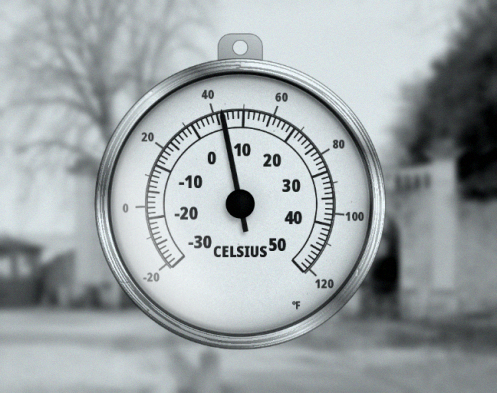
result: 6 °C
